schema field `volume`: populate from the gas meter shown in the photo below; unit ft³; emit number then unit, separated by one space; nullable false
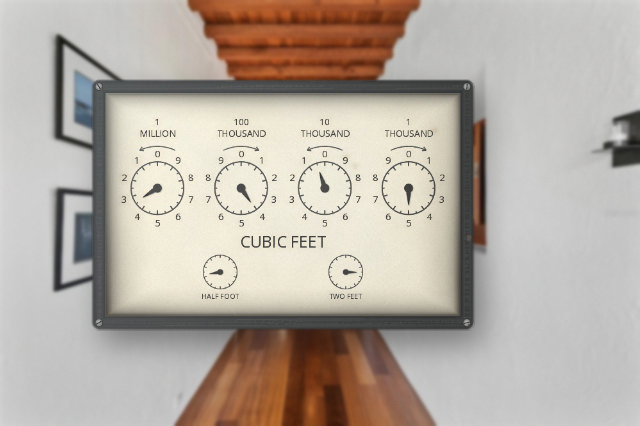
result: 340500 ft³
